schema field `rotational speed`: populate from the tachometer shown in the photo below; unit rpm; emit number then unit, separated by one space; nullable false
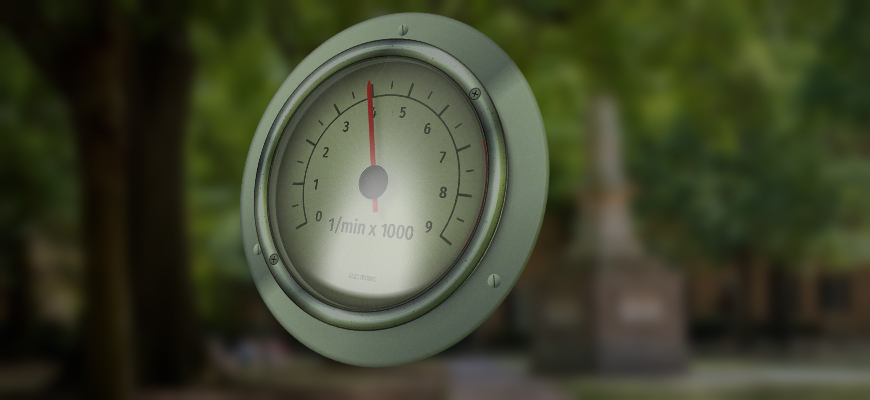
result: 4000 rpm
